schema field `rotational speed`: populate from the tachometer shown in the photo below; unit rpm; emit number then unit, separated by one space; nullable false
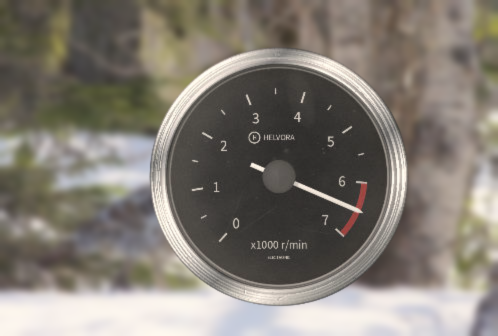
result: 6500 rpm
